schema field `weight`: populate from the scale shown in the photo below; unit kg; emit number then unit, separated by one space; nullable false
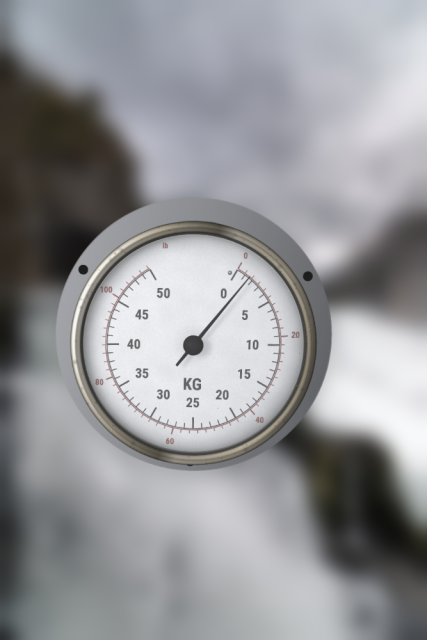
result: 1.5 kg
